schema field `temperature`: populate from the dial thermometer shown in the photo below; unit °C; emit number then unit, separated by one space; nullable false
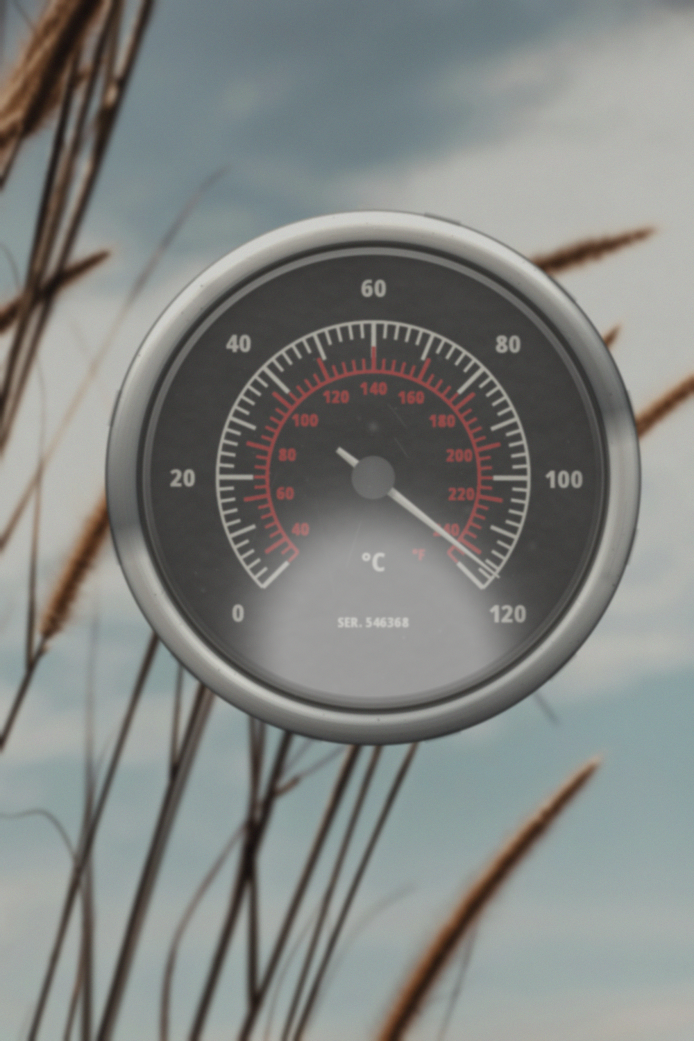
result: 117 °C
